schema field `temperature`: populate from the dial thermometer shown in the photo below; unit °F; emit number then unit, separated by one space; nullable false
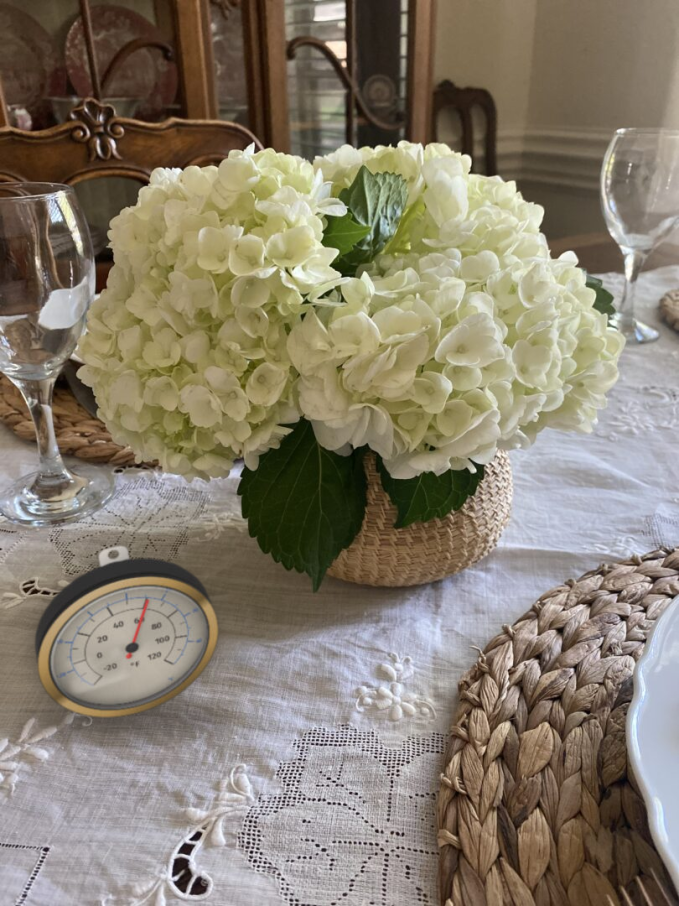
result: 60 °F
